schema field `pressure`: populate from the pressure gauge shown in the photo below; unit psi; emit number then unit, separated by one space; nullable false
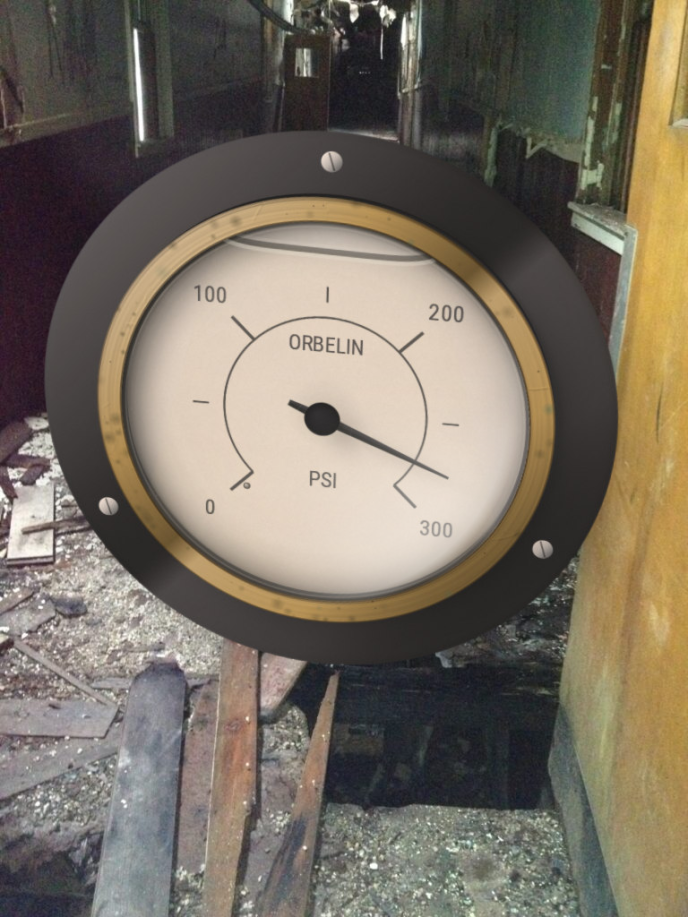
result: 275 psi
